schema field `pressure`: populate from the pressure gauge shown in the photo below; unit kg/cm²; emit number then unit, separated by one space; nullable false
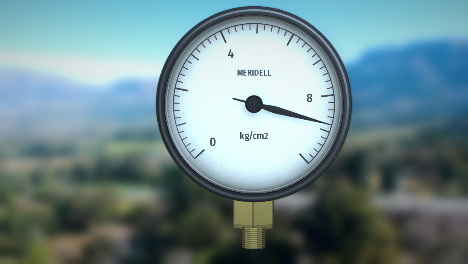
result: 8.8 kg/cm²
